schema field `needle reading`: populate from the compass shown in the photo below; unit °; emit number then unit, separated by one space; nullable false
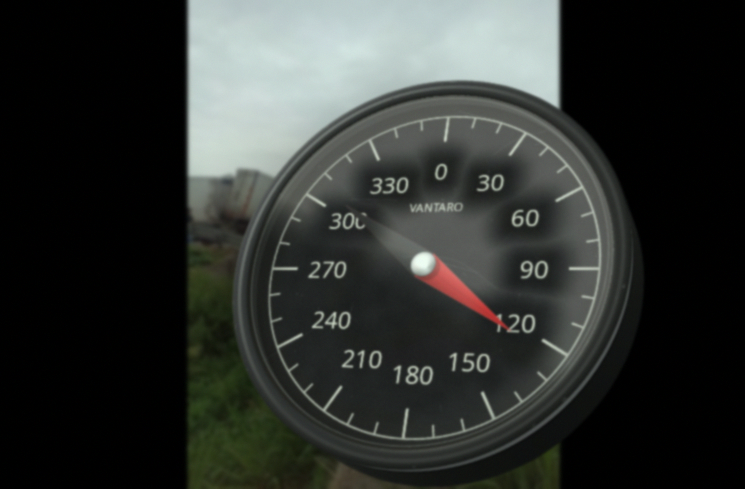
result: 125 °
